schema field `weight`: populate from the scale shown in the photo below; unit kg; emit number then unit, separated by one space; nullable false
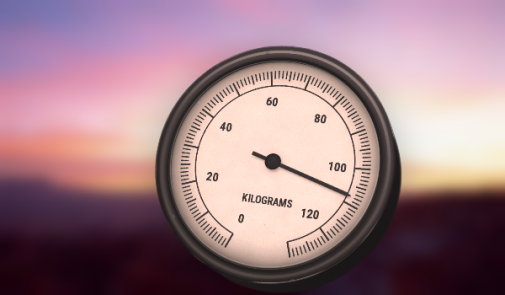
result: 108 kg
